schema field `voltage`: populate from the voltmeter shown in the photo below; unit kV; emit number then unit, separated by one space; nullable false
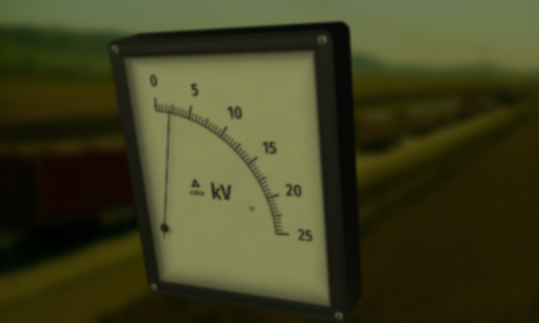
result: 2.5 kV
